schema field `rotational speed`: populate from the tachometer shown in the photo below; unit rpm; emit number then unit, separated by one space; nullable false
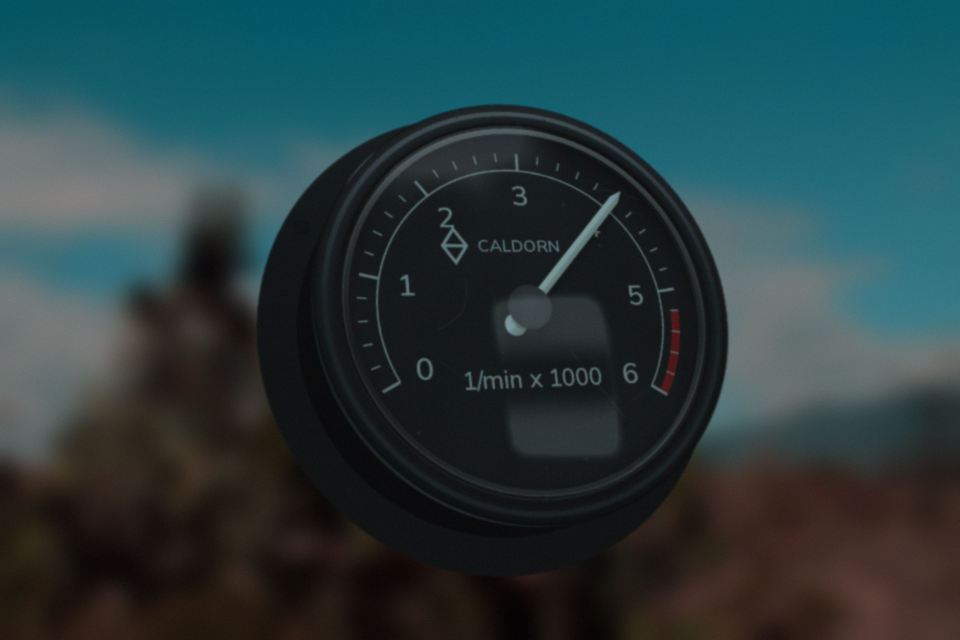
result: 4000 rpm
